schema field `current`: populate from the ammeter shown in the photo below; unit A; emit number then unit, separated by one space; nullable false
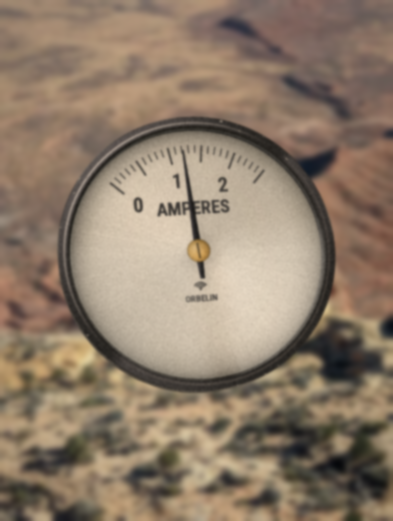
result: 1.2 A
